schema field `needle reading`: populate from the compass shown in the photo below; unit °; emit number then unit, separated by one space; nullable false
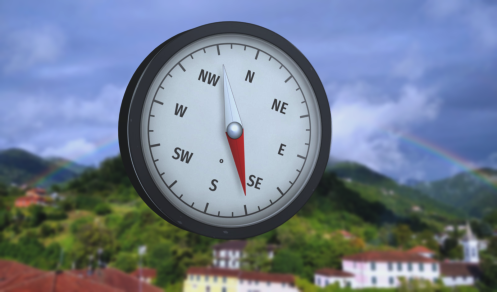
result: 150 °
